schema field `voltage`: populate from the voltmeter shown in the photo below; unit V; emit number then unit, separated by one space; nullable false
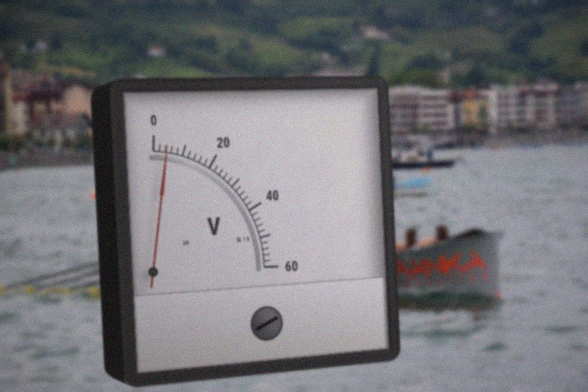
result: 4 V
